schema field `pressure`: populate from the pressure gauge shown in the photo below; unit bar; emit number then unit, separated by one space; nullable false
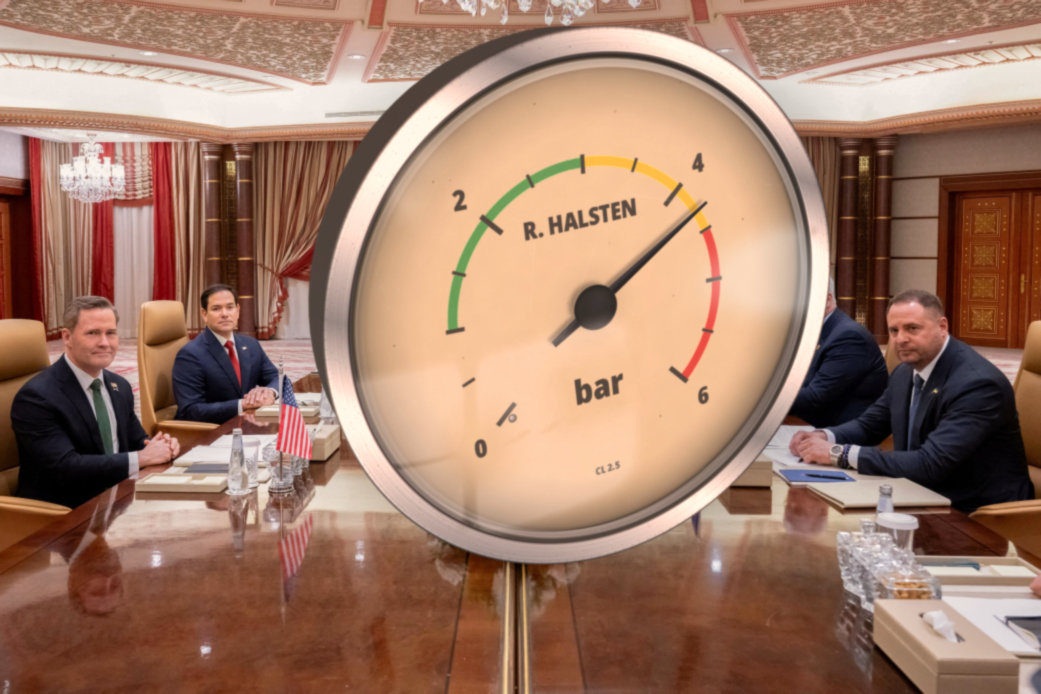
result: 4.25 bar
